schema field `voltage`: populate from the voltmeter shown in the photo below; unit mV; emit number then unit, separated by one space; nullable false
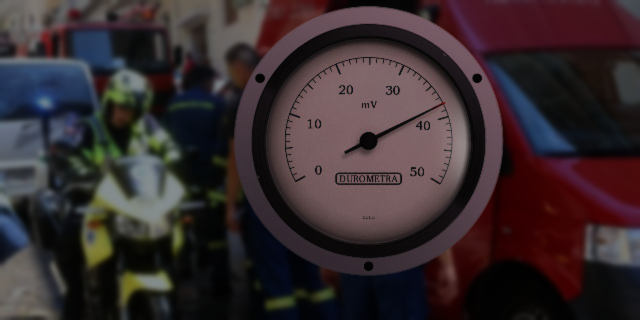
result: 38 mV
